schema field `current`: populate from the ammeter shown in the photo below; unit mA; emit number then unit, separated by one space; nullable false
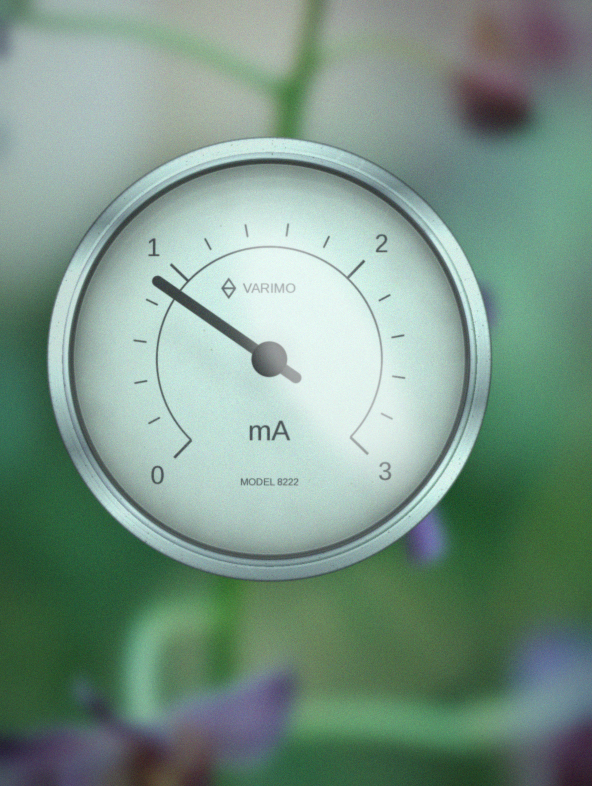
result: 0.9 mA
